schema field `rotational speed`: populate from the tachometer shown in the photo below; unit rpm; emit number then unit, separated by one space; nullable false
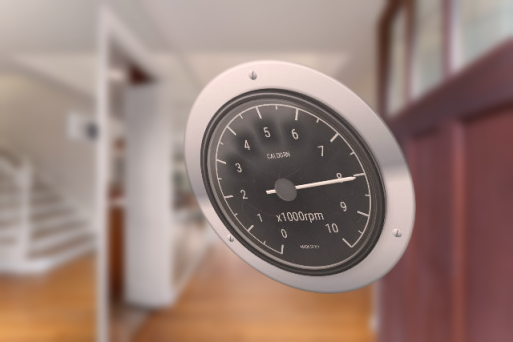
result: 8000 rpm
